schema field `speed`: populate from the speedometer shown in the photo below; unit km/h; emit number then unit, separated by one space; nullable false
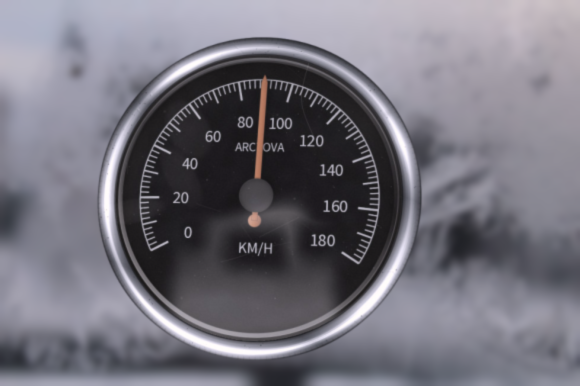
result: 90 km/h
